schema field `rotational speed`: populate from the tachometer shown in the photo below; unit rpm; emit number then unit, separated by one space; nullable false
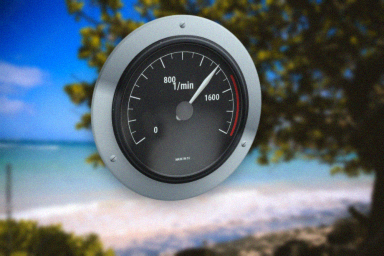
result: 1350 rpm
